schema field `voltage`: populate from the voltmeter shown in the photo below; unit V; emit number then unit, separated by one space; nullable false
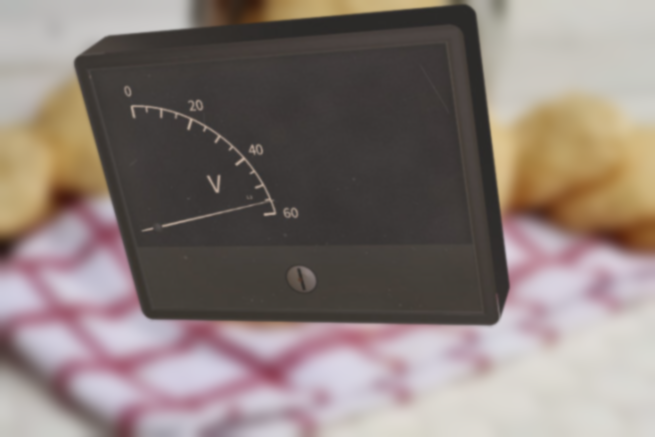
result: 55 V
